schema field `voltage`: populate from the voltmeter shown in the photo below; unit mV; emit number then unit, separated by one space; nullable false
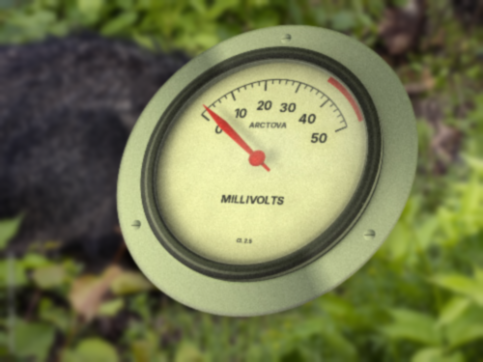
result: 2 mV
